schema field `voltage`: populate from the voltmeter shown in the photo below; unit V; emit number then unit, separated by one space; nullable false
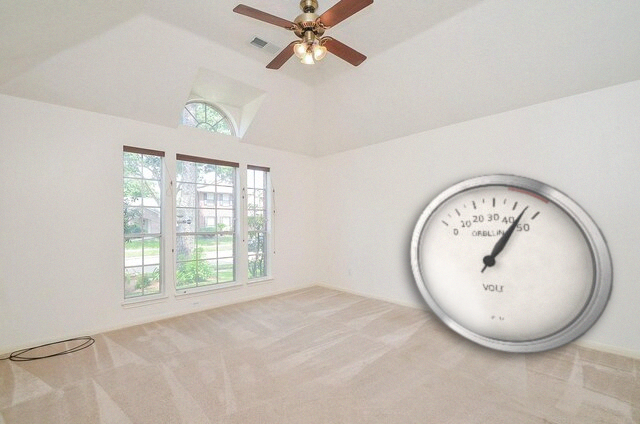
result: 45 V
